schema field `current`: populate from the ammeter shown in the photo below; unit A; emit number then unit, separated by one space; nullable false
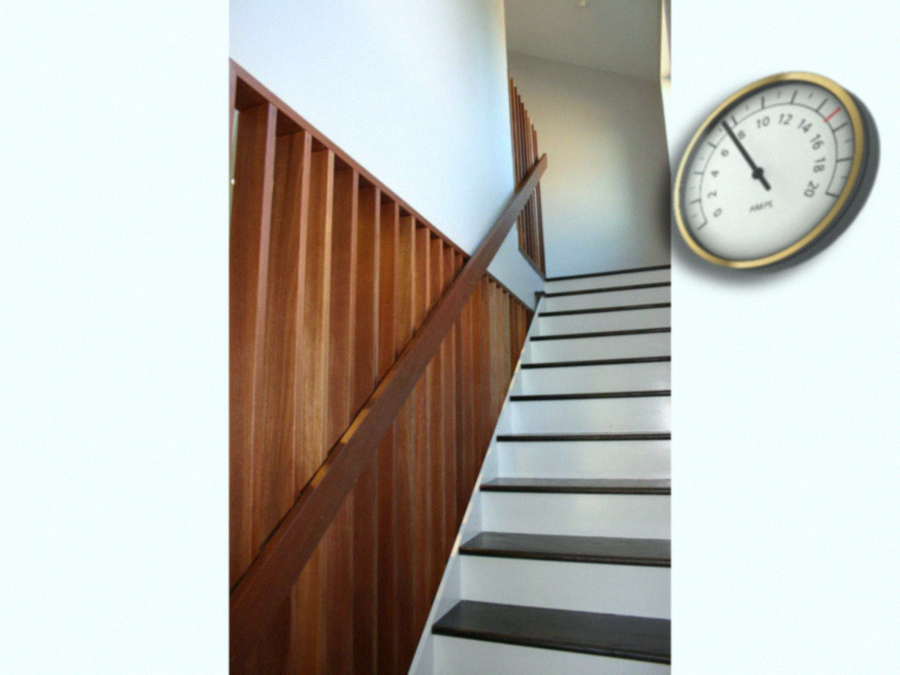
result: 7.5 A
